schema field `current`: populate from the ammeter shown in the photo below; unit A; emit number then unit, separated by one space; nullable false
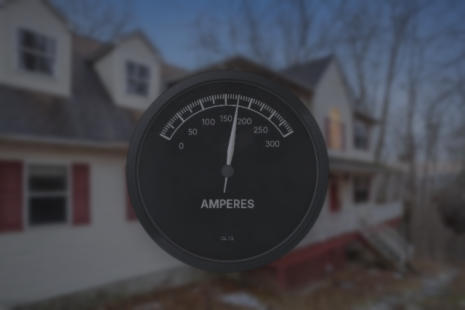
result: 175 A
